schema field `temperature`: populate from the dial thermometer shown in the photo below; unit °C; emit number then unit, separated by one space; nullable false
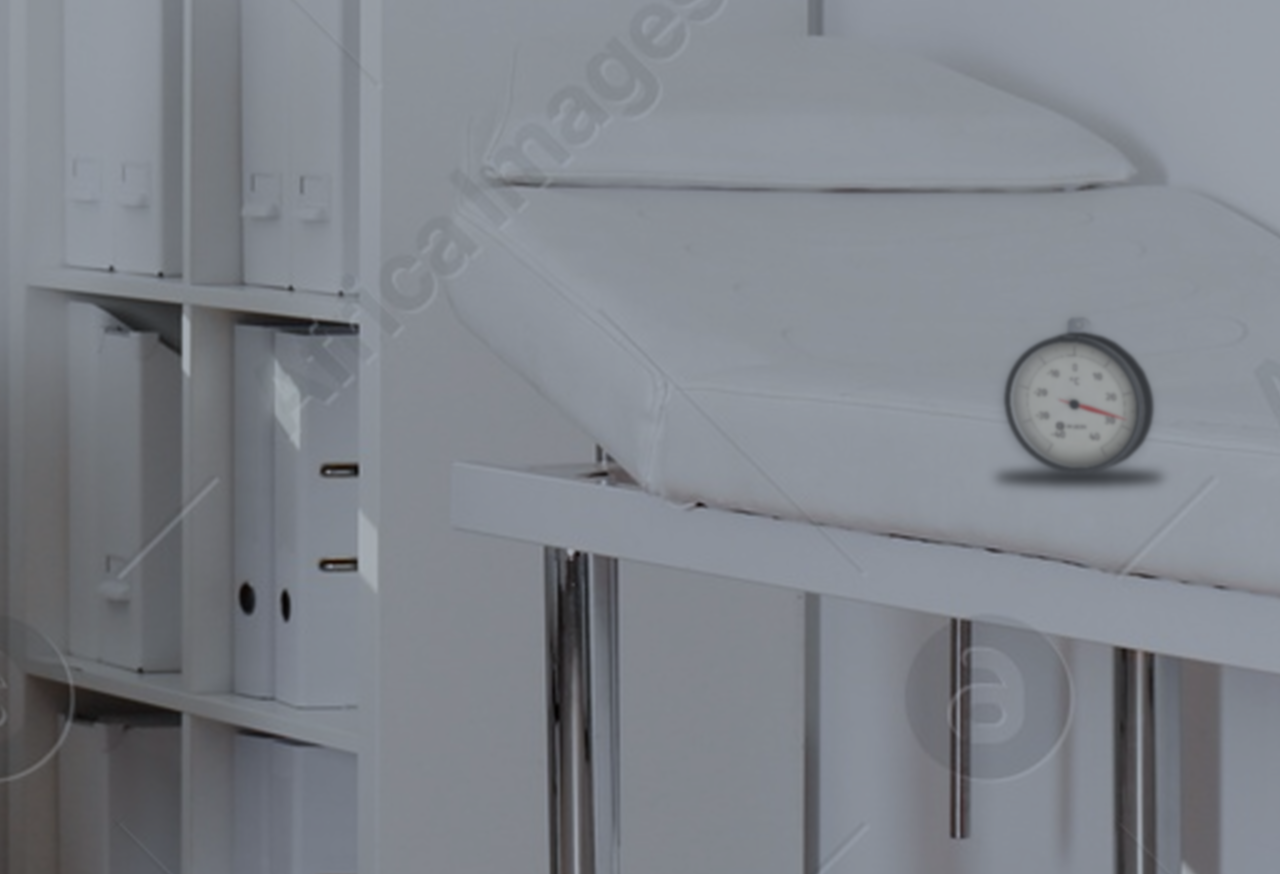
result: 27.5 °C
